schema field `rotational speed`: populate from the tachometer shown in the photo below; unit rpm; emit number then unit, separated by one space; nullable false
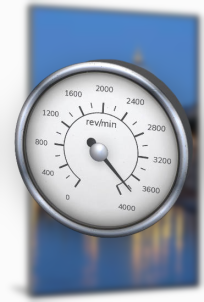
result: 3800 rpm
